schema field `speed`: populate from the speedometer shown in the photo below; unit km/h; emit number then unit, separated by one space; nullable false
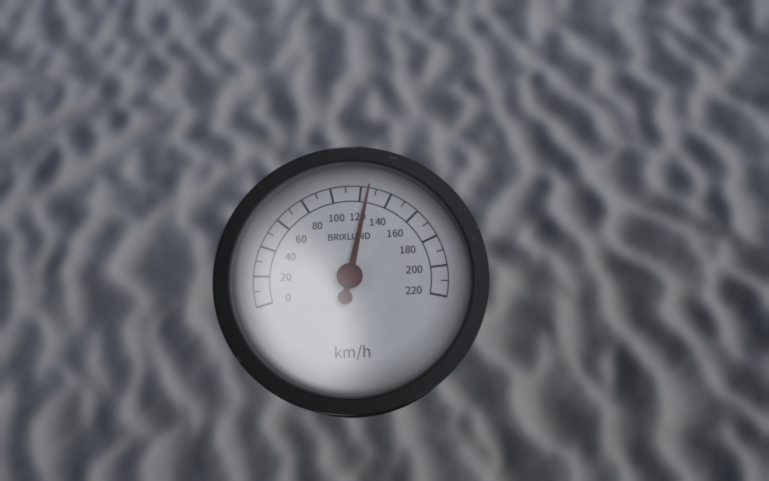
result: 125 km/h
